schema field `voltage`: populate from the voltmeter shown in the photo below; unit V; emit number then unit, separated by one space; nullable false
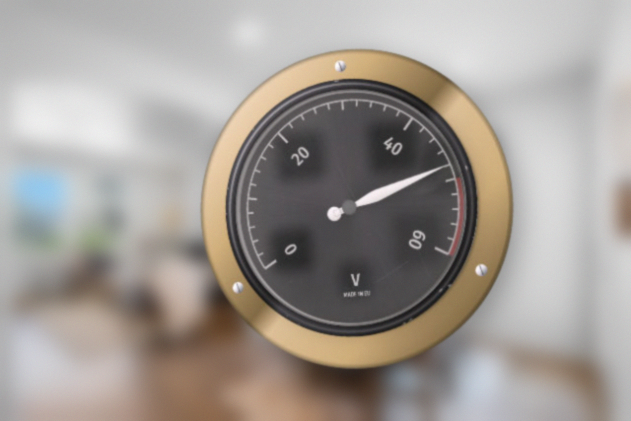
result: 48 V
